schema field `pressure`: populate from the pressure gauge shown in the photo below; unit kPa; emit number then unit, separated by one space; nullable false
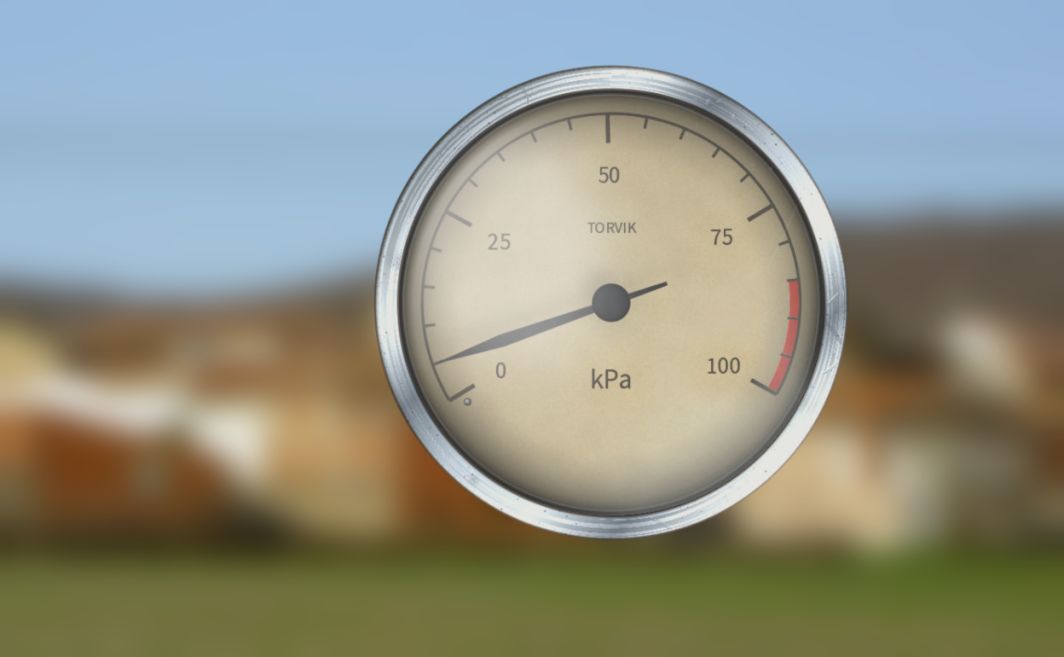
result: 5 kPa
